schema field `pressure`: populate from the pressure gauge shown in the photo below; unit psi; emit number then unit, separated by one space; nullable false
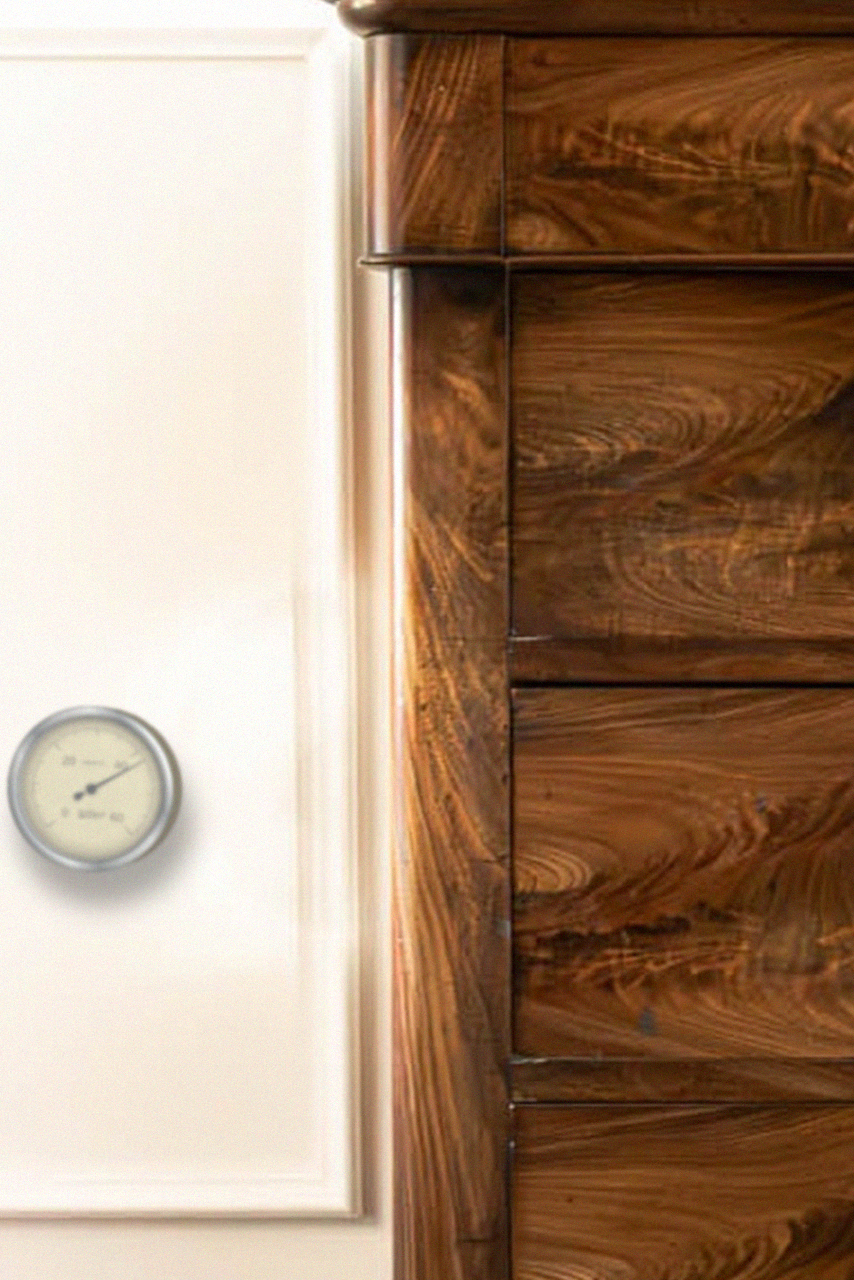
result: 42.5 psi
